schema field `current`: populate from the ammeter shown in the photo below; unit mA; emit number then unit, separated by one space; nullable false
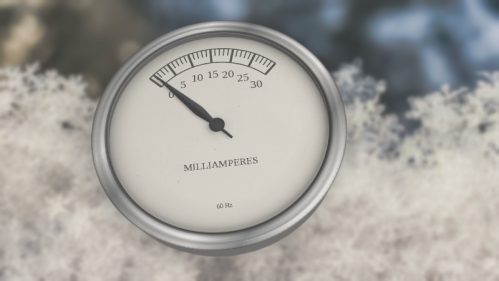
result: 1 mA
